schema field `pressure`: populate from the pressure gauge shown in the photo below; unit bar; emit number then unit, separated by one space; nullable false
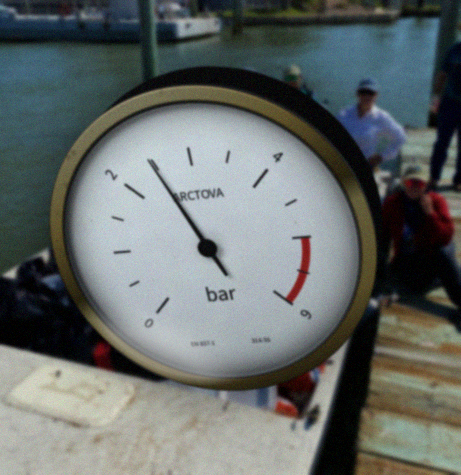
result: 2.5 bar
